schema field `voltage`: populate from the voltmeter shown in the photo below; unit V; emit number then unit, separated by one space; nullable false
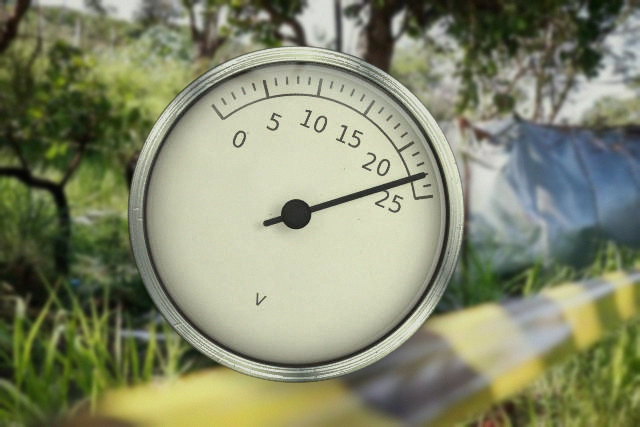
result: 23 V
